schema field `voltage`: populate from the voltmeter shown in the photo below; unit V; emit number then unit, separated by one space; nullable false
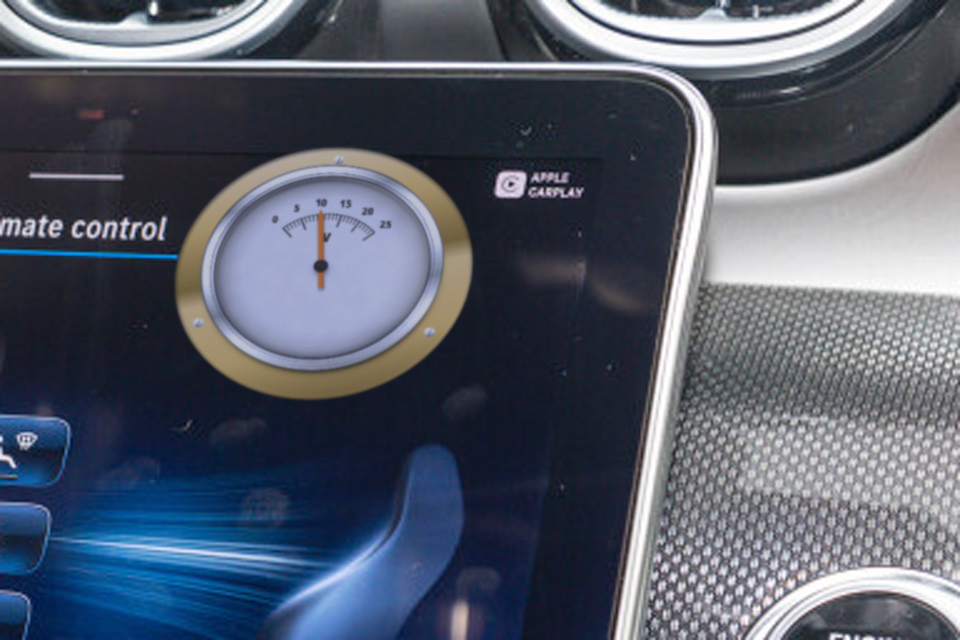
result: 10 V
